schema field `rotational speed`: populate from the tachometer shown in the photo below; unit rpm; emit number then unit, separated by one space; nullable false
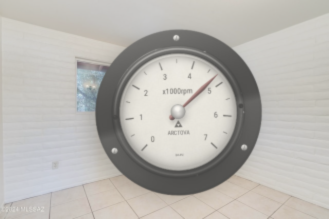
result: 4750 rpm
